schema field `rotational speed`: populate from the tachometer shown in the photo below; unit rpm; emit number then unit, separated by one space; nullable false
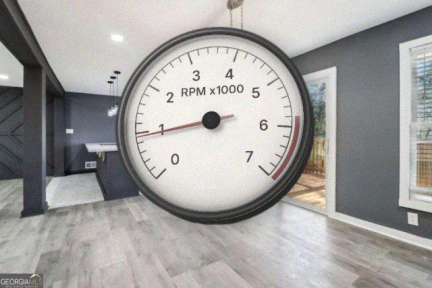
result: 900 rpm
